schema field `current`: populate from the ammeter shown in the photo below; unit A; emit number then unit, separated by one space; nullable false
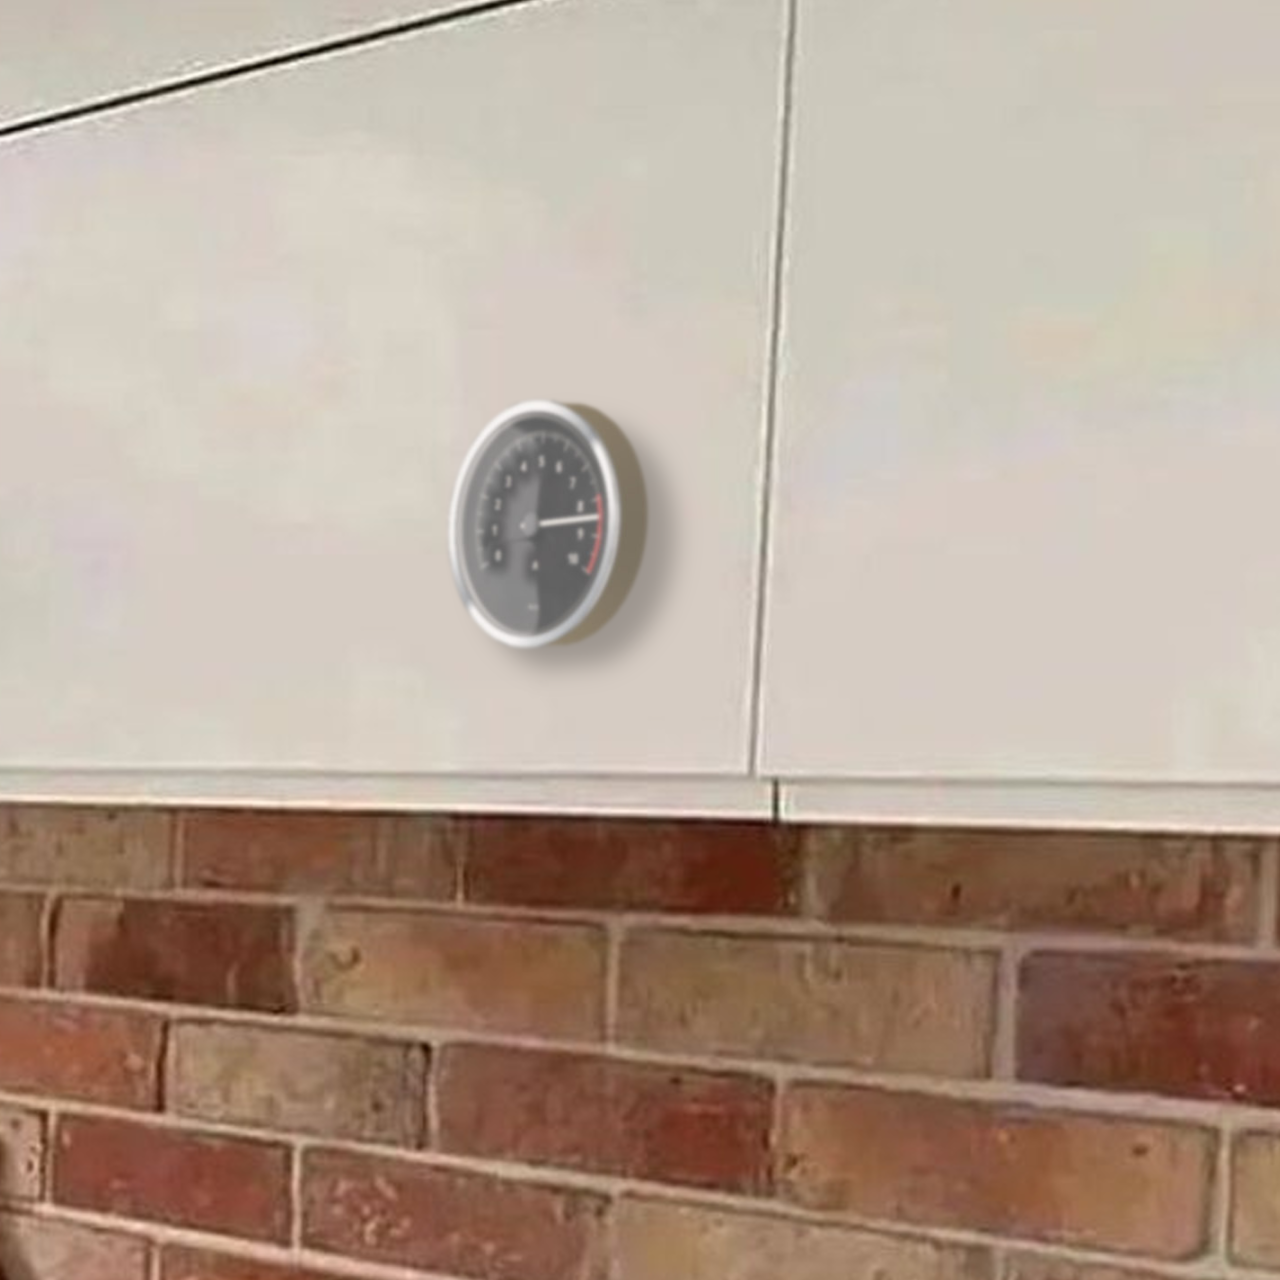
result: 8.5 A
